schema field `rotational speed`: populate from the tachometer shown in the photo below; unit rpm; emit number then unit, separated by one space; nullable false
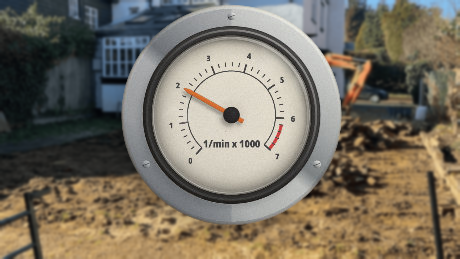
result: 2000 rpm
